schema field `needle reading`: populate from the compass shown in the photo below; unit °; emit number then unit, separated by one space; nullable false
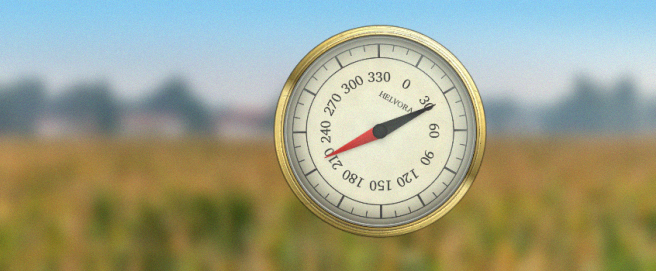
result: 215 °
